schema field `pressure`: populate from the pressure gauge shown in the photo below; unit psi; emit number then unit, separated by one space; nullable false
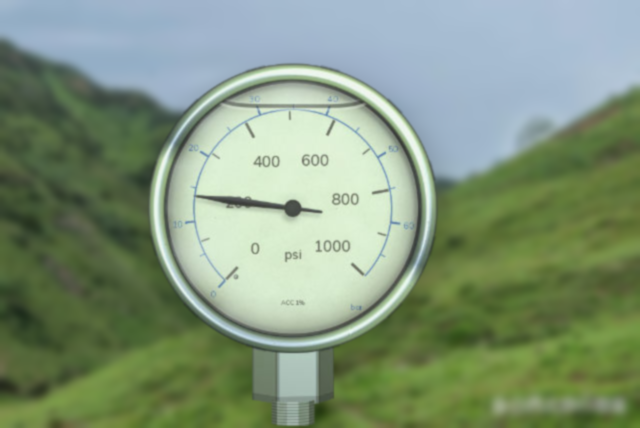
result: 200 psi
